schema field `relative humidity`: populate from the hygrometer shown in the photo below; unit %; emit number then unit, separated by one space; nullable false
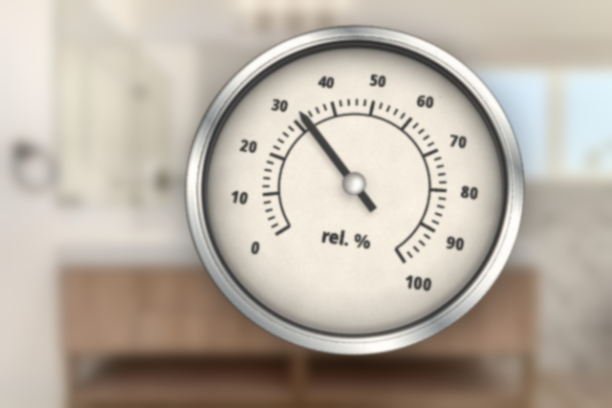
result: 32 %
